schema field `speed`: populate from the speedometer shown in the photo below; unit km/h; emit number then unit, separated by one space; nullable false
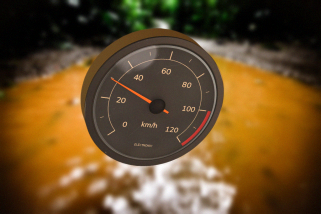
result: 30 km/h
